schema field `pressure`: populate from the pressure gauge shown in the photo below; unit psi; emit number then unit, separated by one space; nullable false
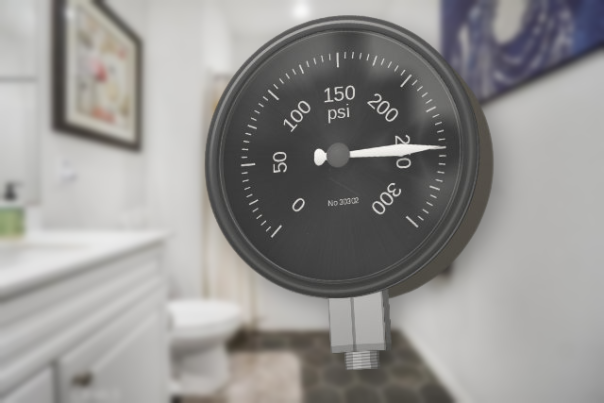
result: 250 psi
